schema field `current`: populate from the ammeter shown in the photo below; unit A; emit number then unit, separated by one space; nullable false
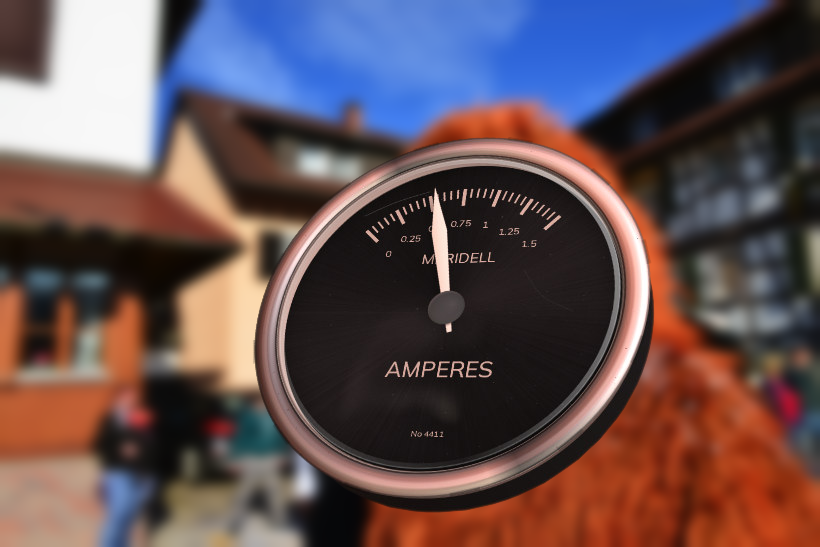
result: 0.55 A
